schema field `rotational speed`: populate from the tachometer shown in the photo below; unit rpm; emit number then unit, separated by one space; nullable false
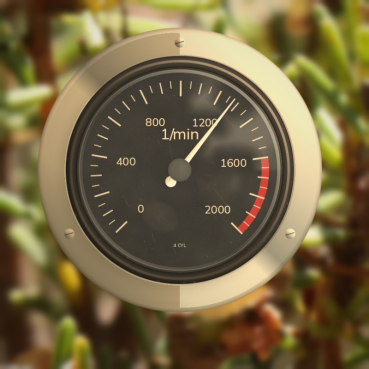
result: 1275 rpm
